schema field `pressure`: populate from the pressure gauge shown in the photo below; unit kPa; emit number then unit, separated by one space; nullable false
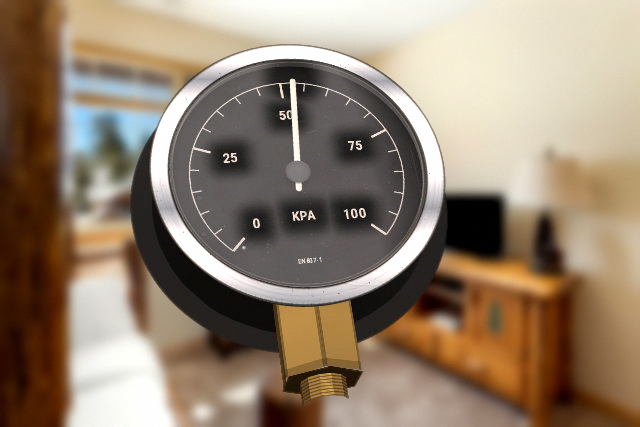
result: 52.5 kPa
